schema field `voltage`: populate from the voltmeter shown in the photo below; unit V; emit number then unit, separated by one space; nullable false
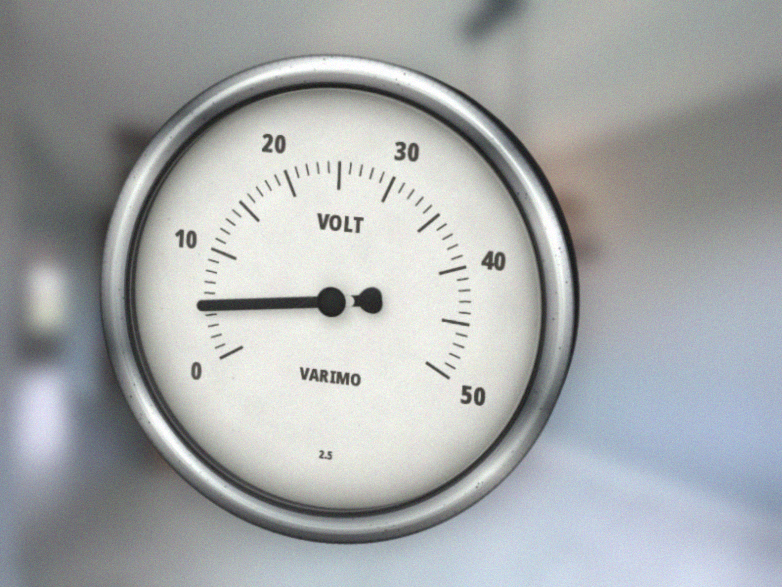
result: 5 V
